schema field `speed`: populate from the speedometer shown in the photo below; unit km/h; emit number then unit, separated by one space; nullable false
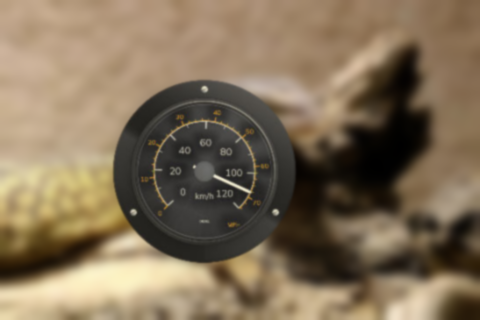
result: 110 km/h
